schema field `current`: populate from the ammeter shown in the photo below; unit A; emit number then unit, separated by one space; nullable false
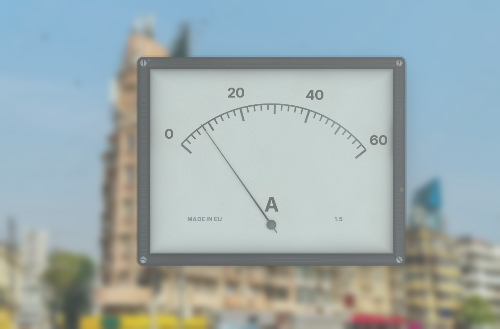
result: 8 A
